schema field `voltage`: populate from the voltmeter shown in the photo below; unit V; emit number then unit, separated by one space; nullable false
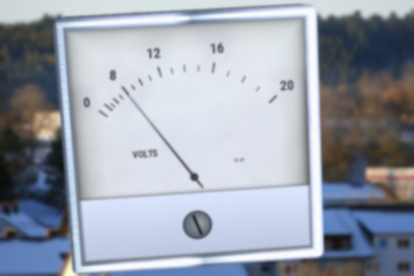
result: 8 V
